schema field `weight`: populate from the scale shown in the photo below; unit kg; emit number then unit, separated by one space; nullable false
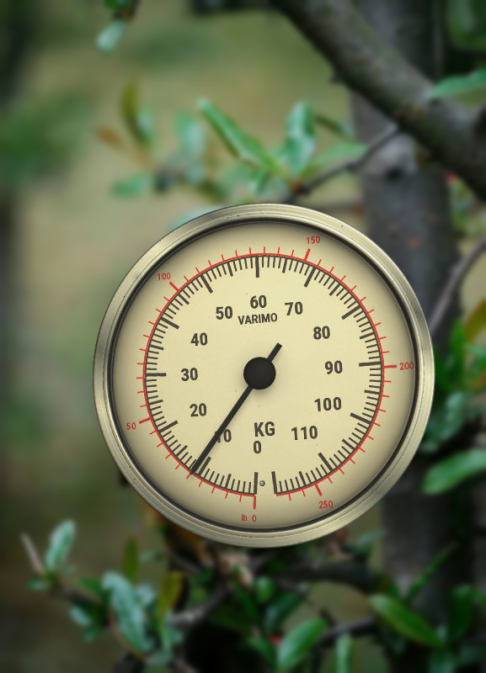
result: 11 kg
